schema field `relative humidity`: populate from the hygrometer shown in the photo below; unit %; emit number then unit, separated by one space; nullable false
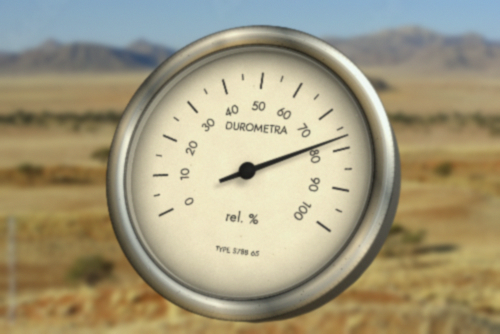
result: 77.5 %
